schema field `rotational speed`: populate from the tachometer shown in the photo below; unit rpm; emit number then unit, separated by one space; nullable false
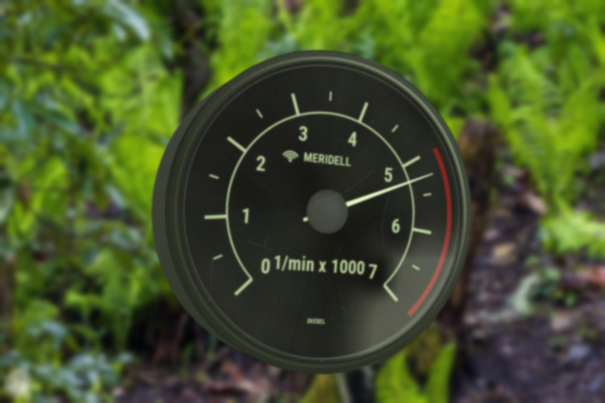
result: 5250 rpm
